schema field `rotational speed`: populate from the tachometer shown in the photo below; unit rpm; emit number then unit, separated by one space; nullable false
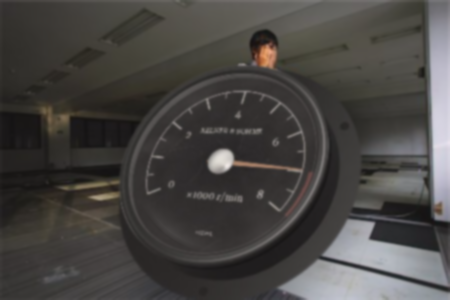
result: 7000 rpm
